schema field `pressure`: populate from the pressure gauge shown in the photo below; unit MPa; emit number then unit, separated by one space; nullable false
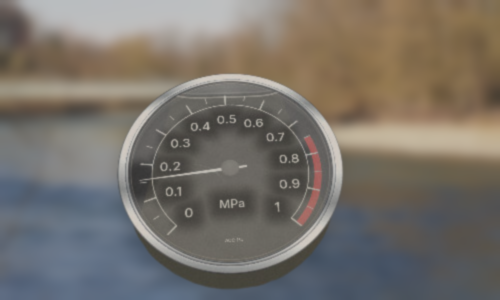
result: 0.15 MPa
